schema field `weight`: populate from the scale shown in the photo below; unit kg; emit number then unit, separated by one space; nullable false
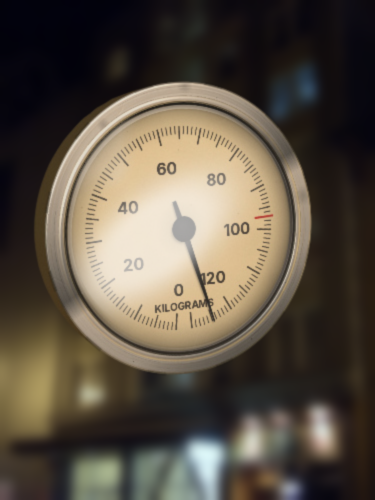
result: 125 kg
